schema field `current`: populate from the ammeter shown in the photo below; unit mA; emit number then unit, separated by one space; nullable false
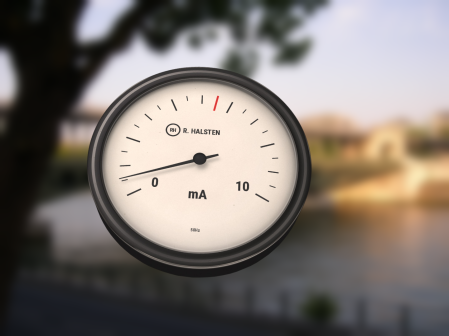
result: 0.5 mA
